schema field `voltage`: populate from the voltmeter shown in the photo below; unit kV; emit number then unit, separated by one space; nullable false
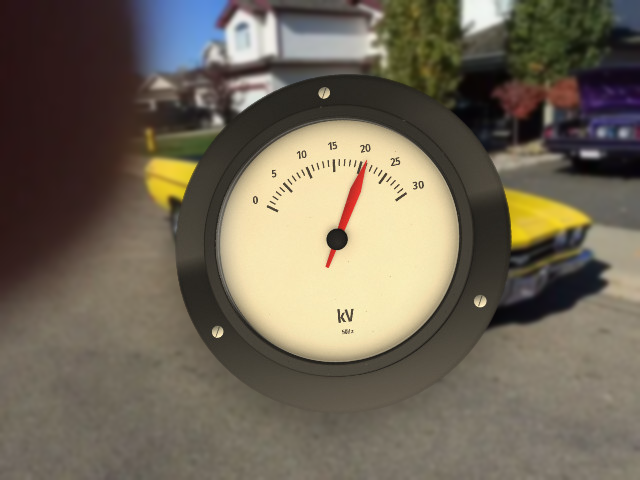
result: 21 kV
